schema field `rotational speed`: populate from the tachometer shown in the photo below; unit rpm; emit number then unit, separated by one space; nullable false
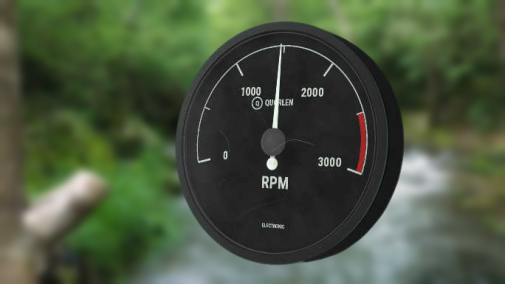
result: 1500 rpm
